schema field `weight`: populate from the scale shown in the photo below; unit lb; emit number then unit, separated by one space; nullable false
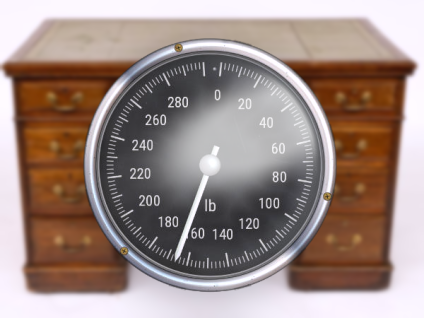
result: 166 lb
